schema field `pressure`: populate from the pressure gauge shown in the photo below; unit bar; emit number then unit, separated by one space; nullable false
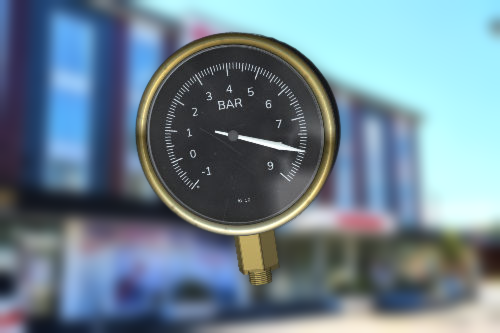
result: 8 bar
